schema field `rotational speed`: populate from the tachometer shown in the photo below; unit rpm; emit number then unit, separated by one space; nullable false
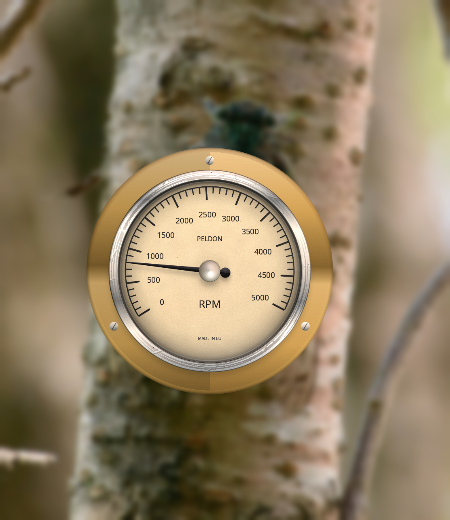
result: 800 rpm
